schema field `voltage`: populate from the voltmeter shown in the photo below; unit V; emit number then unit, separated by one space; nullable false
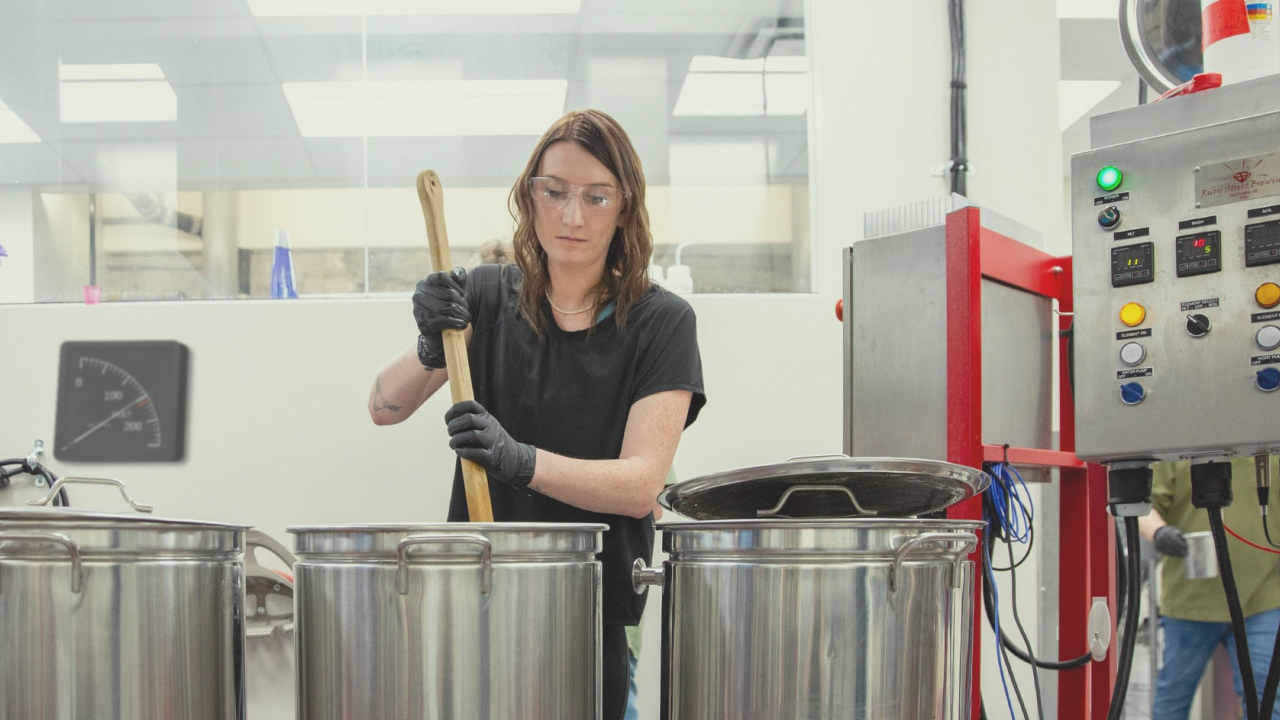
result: 150 V
